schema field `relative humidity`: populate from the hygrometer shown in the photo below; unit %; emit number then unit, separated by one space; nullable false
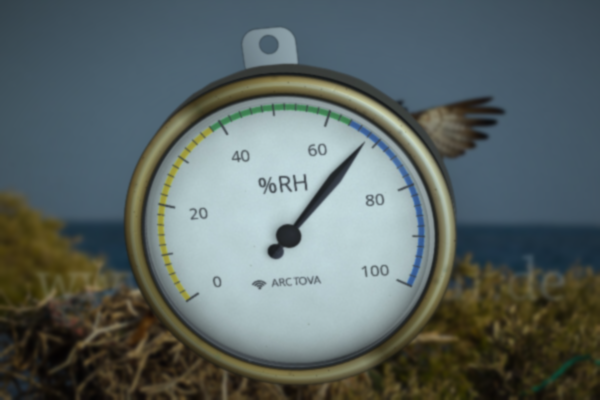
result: 68 %
